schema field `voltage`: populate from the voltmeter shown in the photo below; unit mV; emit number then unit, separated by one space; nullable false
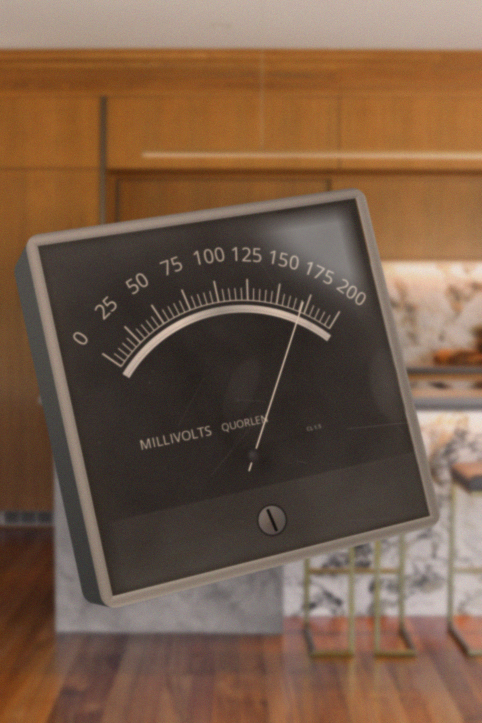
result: 170 mV
